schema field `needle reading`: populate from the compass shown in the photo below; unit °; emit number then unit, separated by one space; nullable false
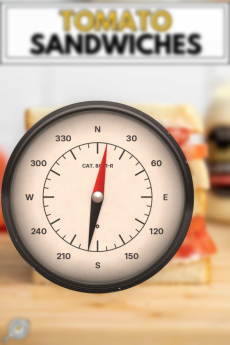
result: 10 °
